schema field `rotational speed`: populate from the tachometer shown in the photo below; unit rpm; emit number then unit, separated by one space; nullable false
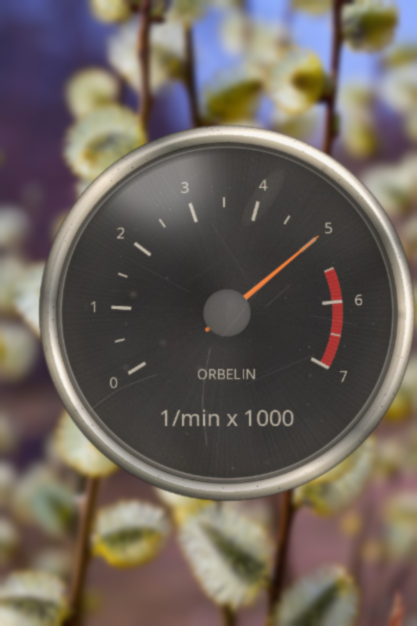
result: 5000 rpm
